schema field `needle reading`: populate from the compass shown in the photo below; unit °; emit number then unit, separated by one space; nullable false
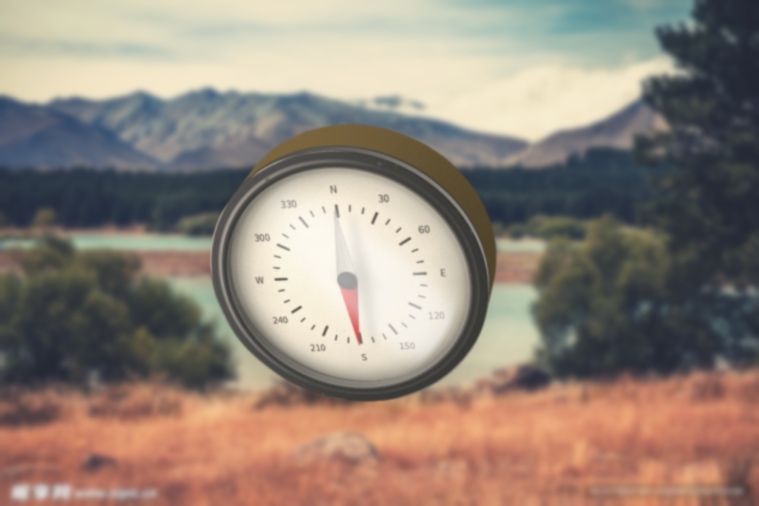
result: 180 °
